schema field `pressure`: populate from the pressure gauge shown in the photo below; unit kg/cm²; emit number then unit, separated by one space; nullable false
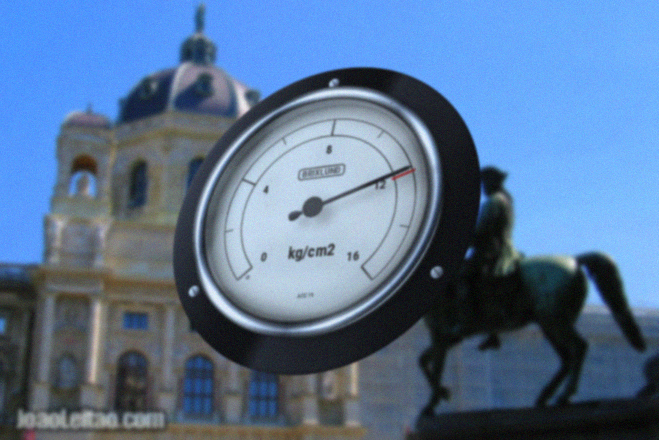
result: 12 kg/cm²
